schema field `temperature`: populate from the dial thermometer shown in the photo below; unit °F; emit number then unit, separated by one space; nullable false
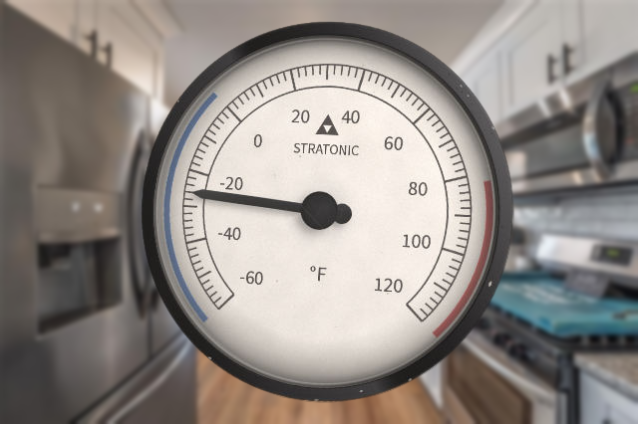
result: -26 °F
